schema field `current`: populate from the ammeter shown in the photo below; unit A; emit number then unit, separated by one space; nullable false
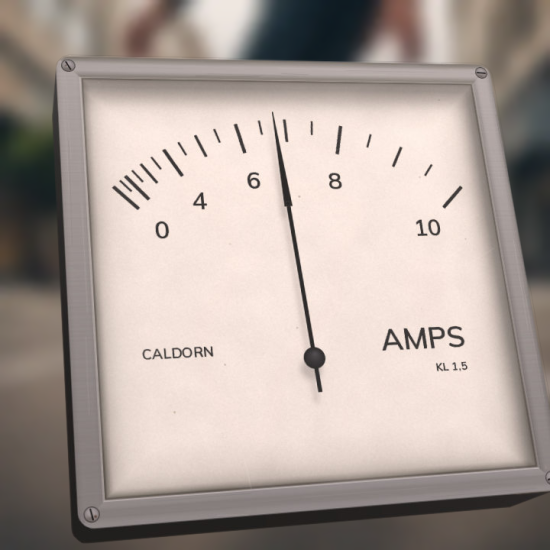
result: 6.75 A
